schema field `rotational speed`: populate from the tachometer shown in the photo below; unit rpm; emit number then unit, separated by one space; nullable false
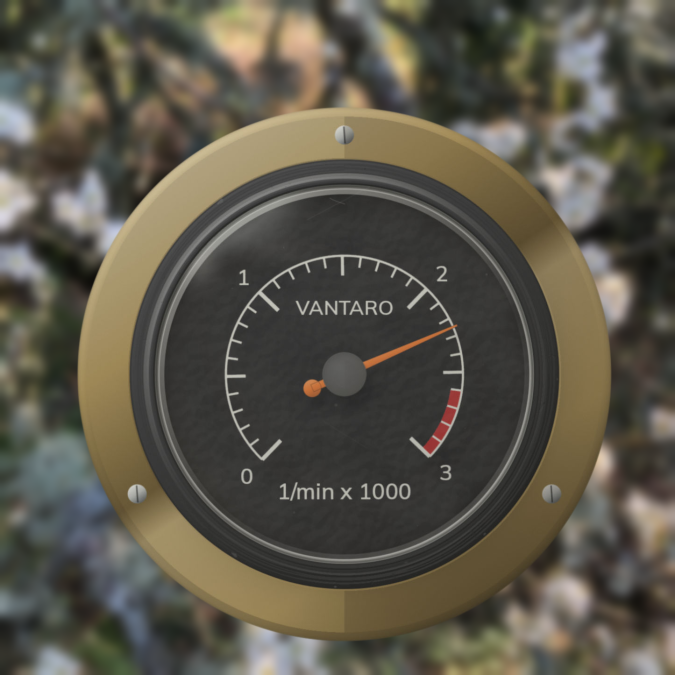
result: 2250 rpm
